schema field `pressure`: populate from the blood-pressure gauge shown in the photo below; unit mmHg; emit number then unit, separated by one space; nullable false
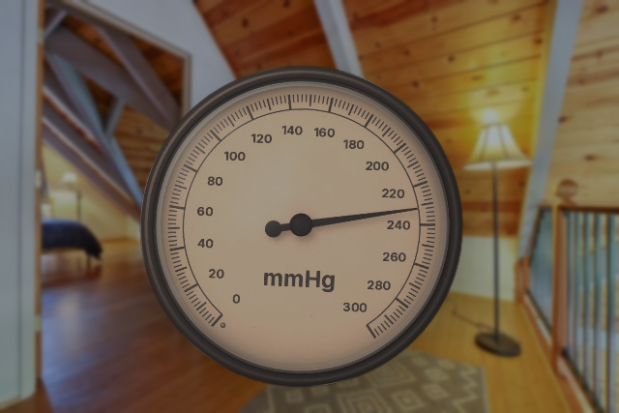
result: 232 mmHg
